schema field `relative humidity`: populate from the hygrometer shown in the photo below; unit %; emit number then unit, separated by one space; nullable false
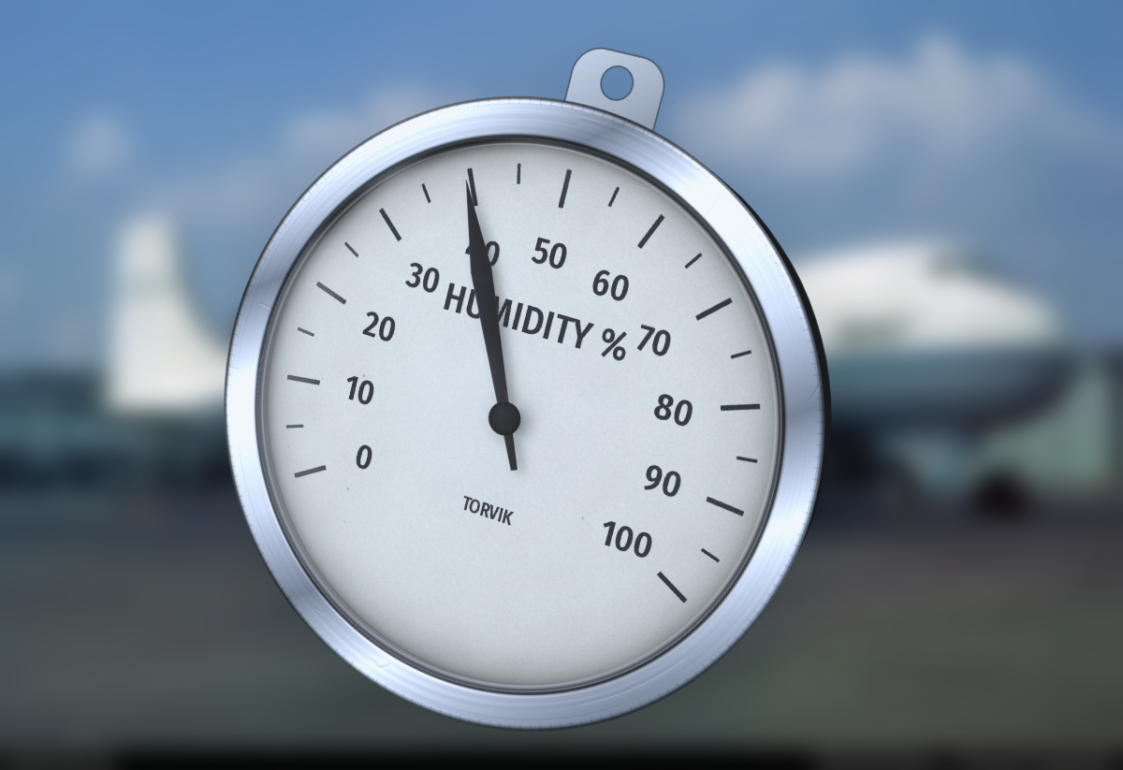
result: 40 %
